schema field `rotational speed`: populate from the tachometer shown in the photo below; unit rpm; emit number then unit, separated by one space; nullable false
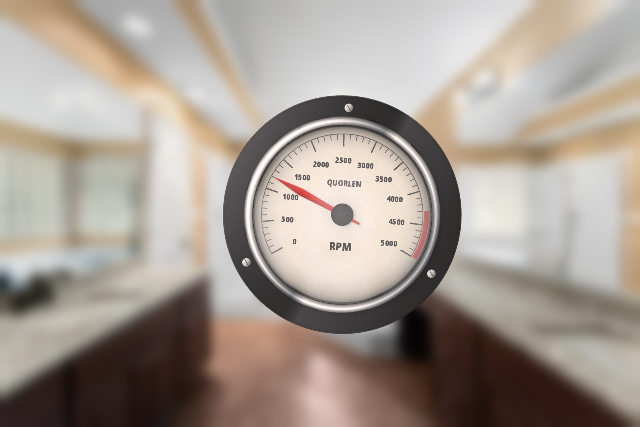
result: 1200 rpm
